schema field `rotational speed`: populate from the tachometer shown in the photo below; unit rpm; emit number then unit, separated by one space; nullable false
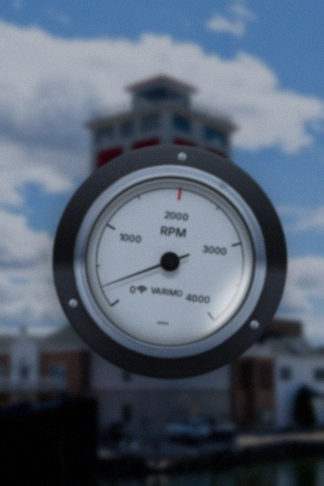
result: 250 rpm
